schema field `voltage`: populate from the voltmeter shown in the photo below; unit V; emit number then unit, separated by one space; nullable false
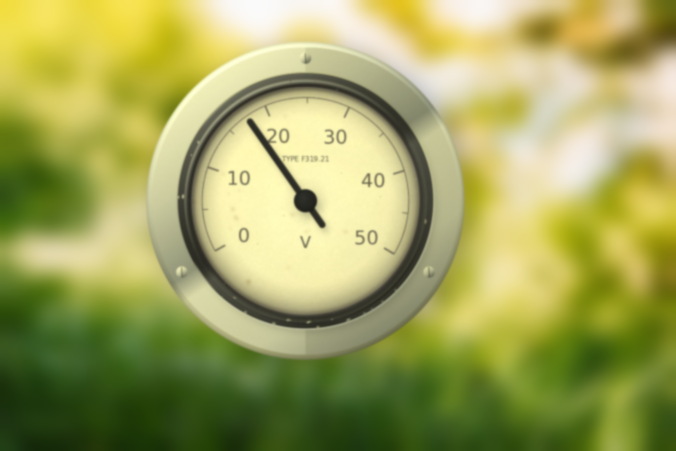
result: 17.5 V
